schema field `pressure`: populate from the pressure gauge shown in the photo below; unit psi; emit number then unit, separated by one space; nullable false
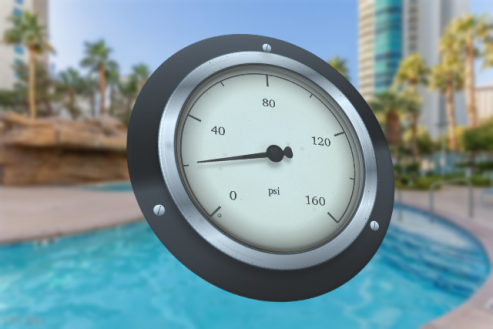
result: 20 psi
